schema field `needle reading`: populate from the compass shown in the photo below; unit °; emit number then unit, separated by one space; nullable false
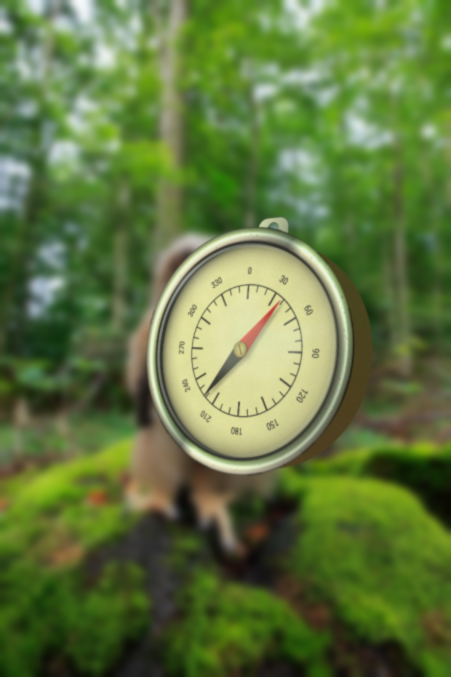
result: 40 °
